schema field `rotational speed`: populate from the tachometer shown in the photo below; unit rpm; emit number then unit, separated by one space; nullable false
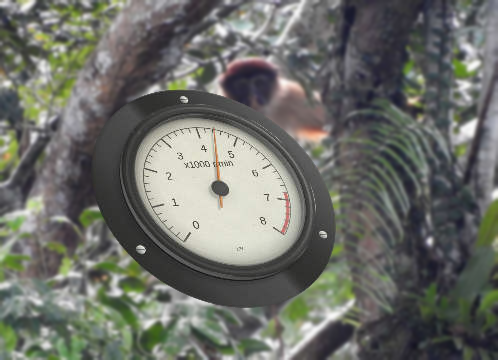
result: 4400 rpm
